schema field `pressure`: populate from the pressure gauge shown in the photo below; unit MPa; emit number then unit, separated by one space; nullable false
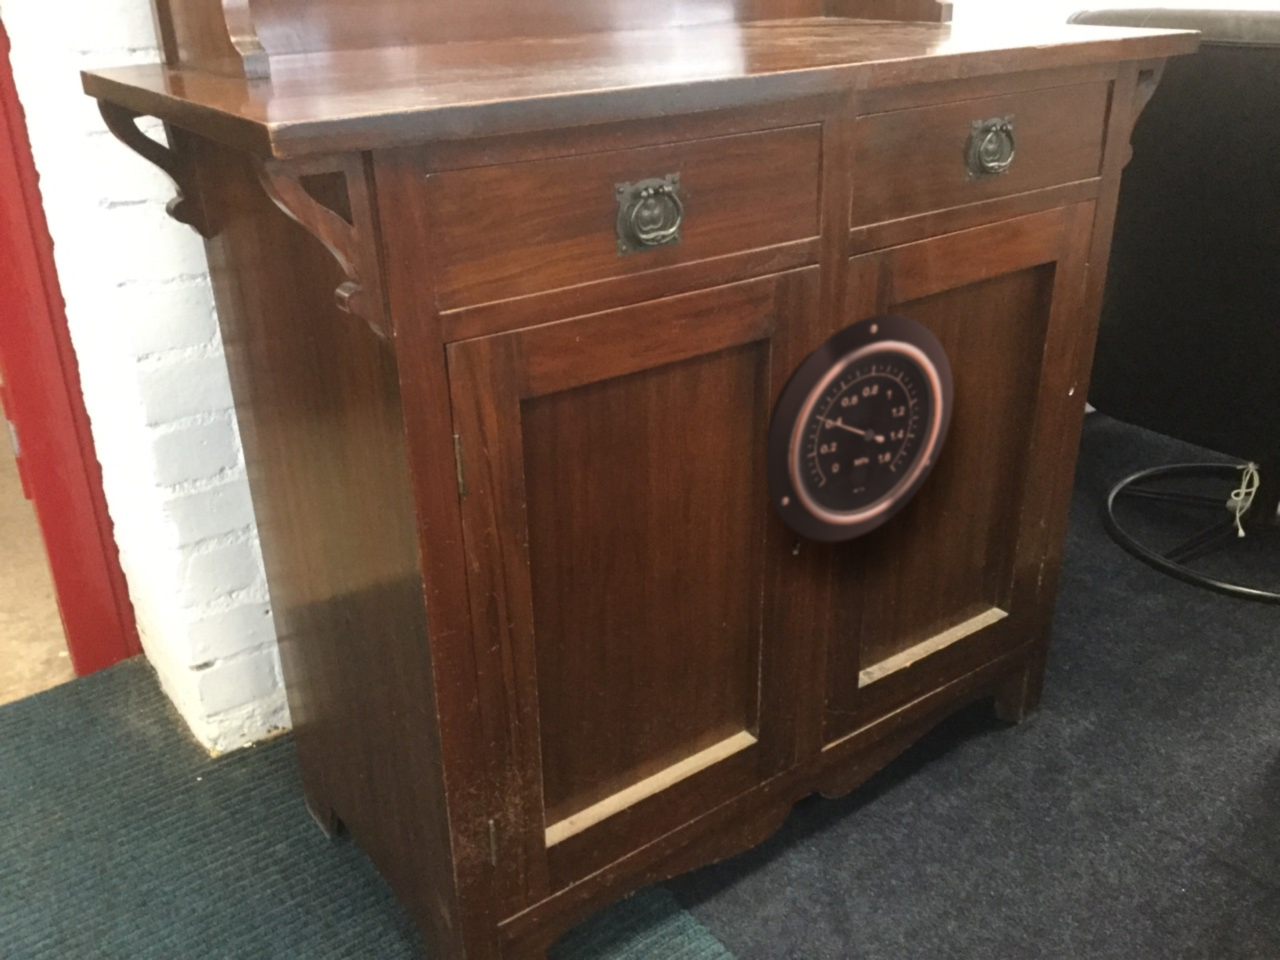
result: 0.4 MPa
